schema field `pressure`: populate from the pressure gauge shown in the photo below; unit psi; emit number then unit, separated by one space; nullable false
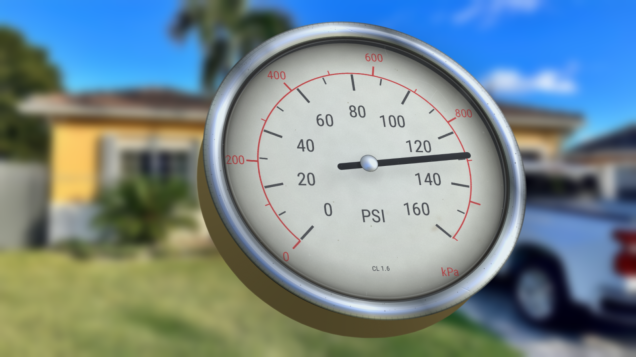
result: 130 psi
